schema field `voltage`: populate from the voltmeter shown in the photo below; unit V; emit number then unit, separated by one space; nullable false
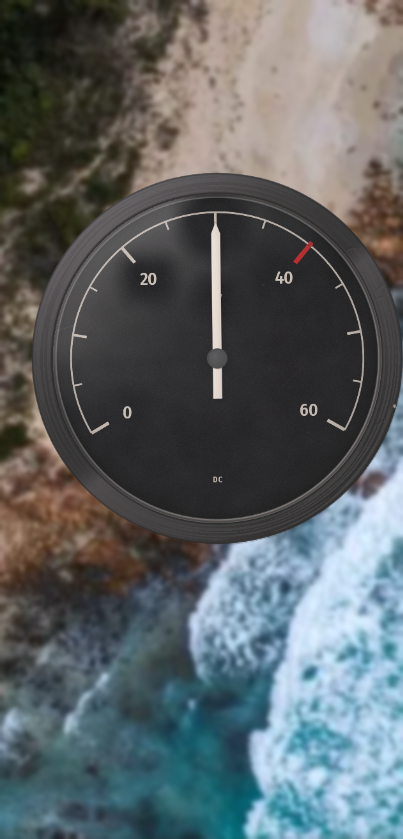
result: 30 V
